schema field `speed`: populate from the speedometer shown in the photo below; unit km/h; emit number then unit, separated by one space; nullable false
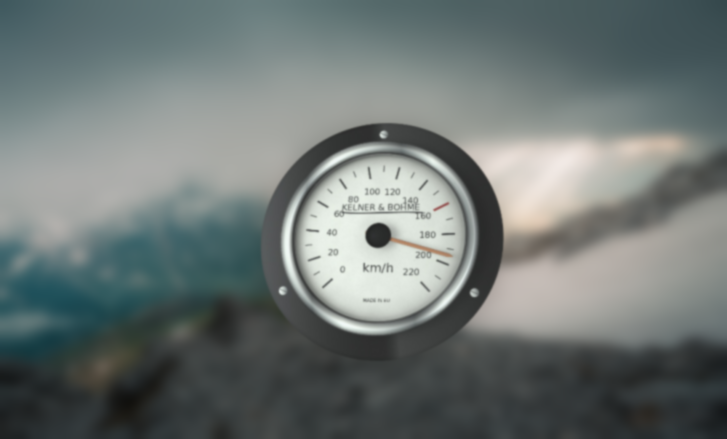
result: 195 km/h
